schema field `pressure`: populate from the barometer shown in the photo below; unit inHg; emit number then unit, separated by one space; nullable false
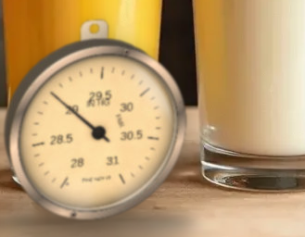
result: 29 inHg
